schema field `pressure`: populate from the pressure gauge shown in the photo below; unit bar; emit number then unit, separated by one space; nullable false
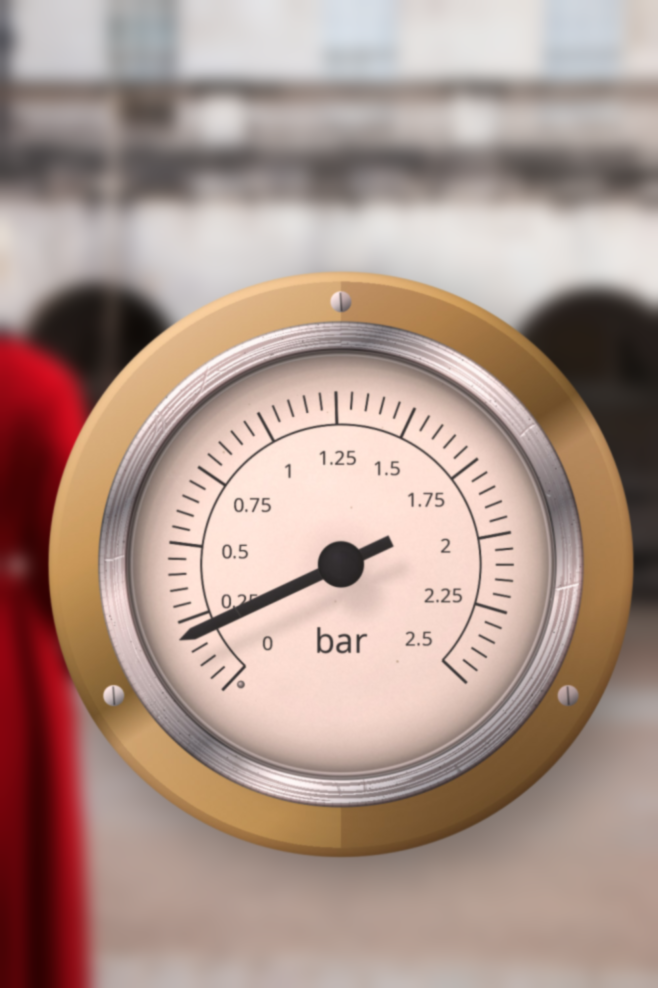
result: 0.2 bar
